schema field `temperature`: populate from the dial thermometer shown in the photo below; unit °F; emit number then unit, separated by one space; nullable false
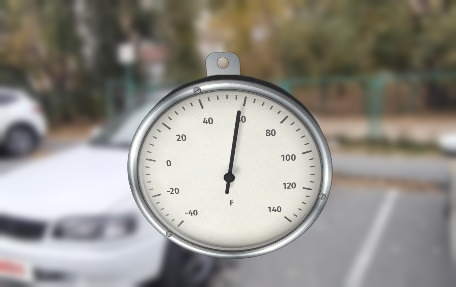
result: 58 °F
